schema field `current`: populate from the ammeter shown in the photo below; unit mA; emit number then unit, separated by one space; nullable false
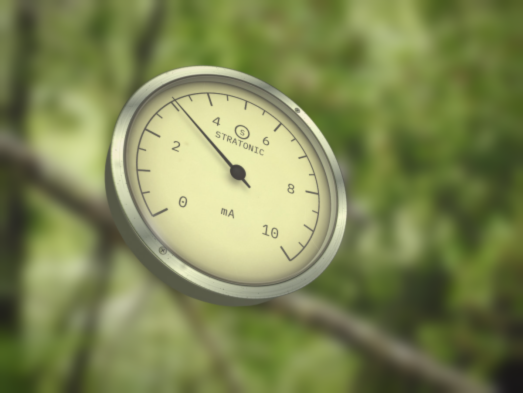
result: 3 mA
